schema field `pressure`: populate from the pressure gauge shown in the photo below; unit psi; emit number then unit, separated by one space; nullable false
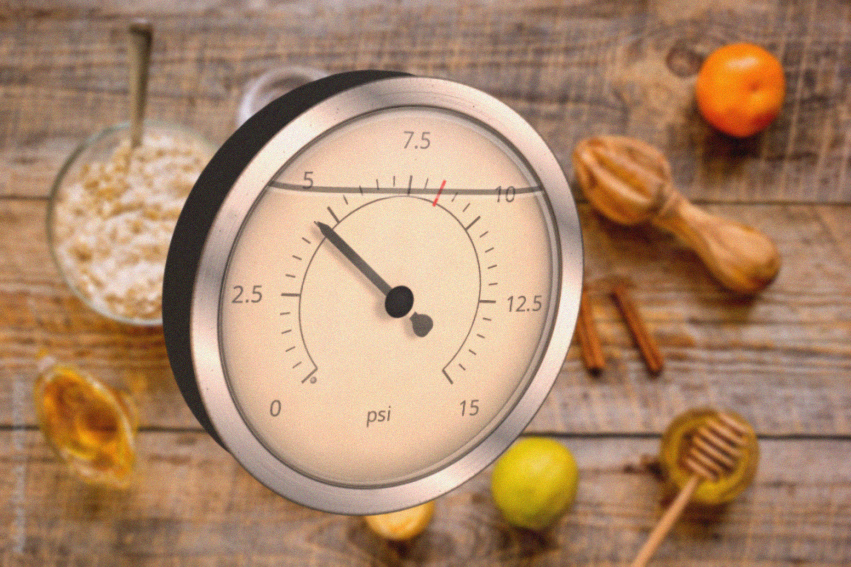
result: 4.5 psi
